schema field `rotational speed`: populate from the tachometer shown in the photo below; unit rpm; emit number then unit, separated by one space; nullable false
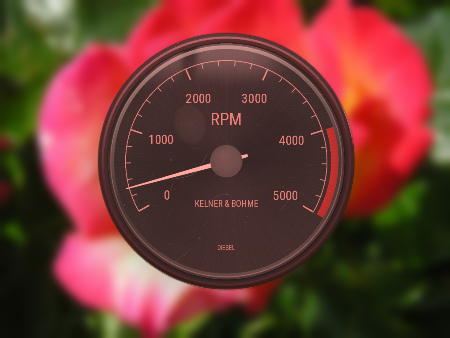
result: 300 rpm
